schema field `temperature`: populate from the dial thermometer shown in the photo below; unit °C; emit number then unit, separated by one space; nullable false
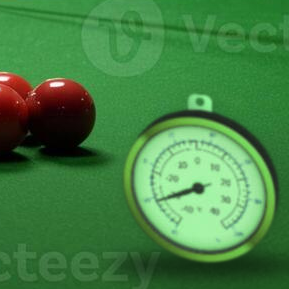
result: -30 °C
